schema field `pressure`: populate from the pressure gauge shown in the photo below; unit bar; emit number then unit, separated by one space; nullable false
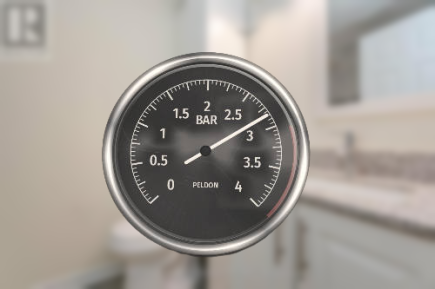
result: 2.85 bar
